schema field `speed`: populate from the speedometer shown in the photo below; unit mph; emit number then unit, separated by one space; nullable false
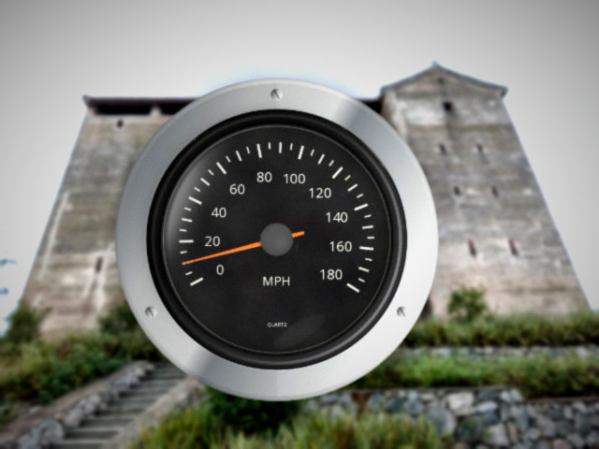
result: 10 mph
